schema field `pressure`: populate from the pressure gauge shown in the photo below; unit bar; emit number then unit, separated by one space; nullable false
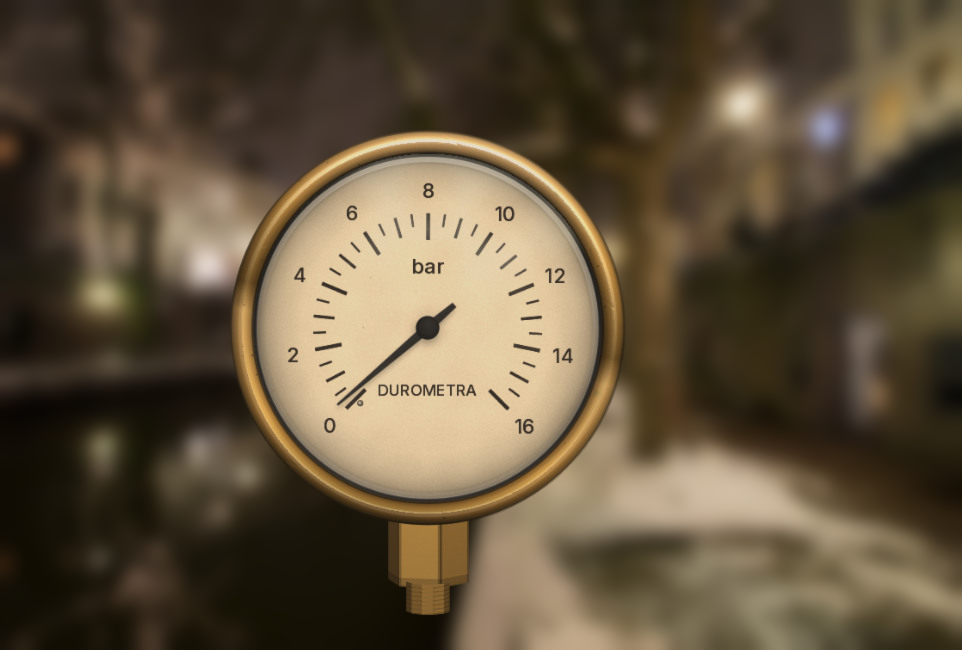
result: 0.25 bar
